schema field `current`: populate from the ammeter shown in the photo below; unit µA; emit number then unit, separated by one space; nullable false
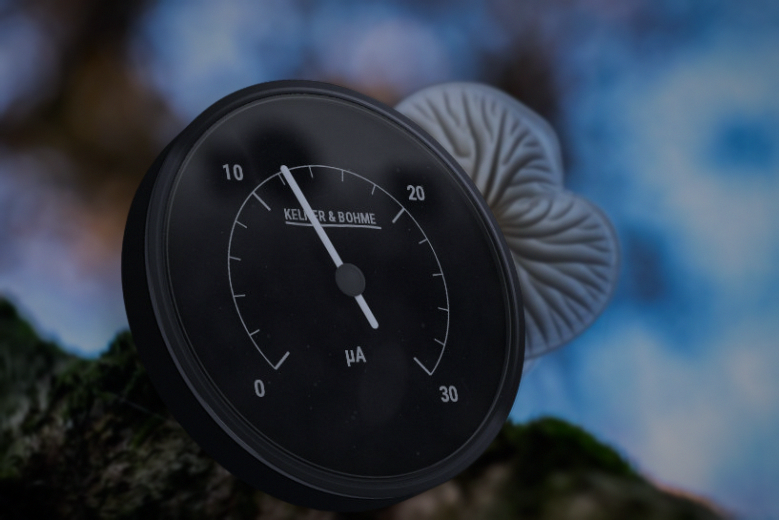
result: 12 µA
